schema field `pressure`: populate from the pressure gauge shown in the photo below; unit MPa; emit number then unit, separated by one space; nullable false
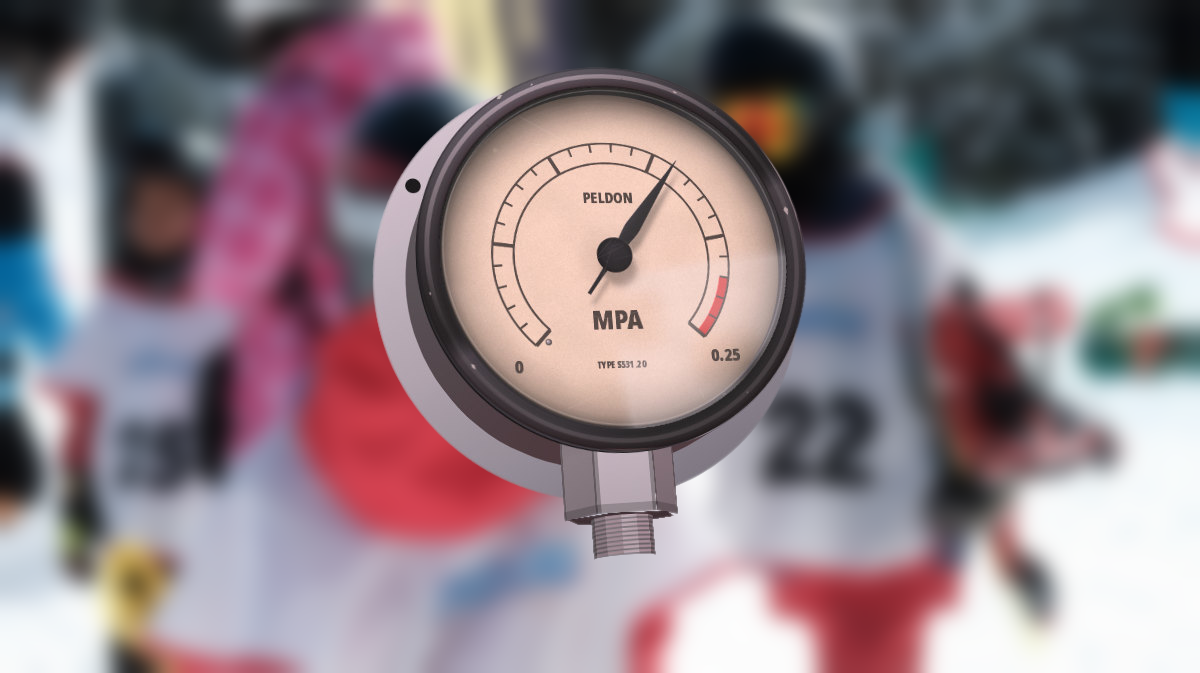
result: 0.16 MPa
